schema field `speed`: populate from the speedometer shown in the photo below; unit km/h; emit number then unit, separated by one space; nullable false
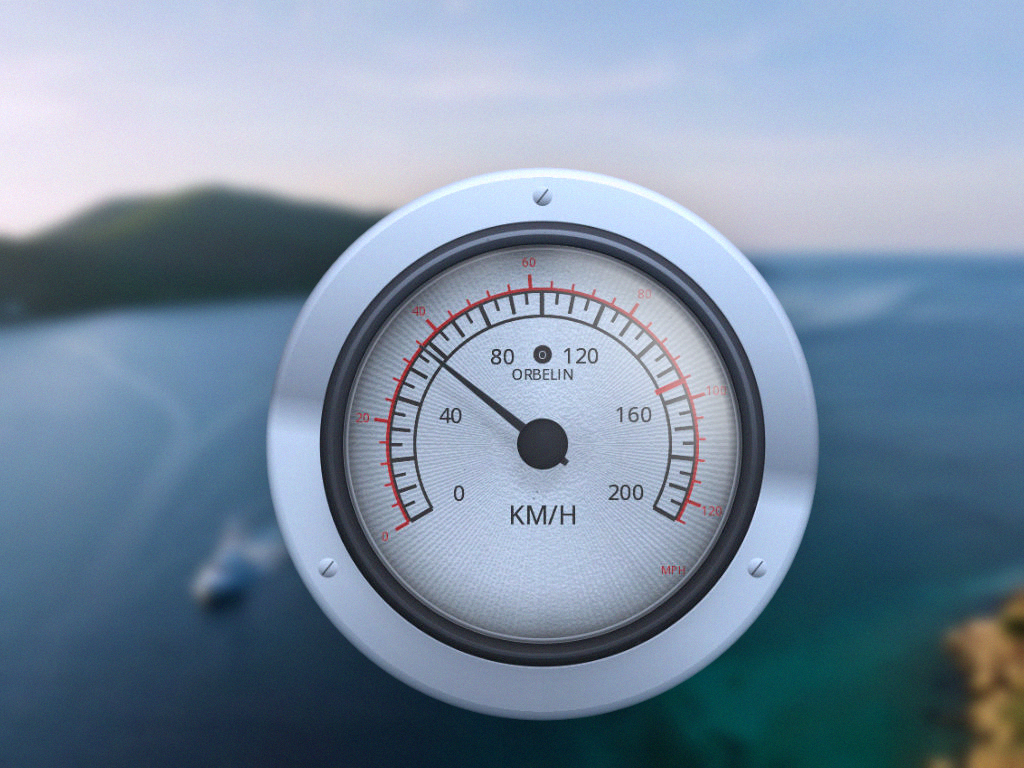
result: 57.5 km/h
